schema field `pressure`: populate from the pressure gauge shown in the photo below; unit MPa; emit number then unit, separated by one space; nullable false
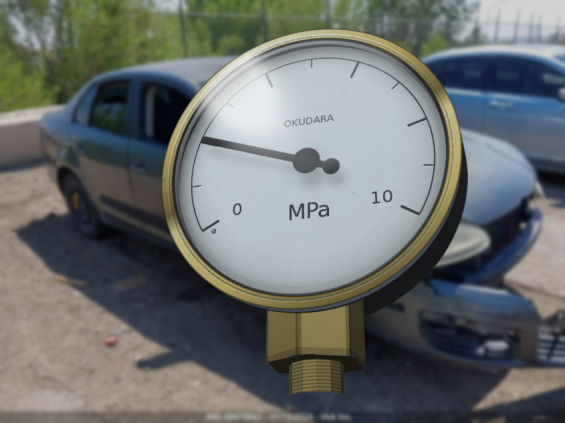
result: 2 MPa
